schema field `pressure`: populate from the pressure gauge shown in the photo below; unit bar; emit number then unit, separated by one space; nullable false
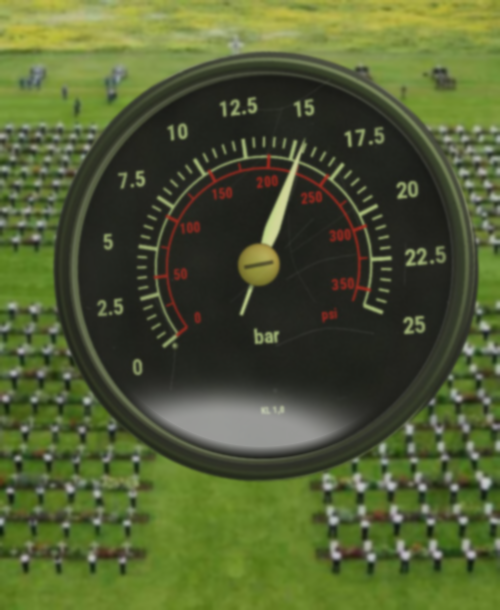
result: 15.5 bar
